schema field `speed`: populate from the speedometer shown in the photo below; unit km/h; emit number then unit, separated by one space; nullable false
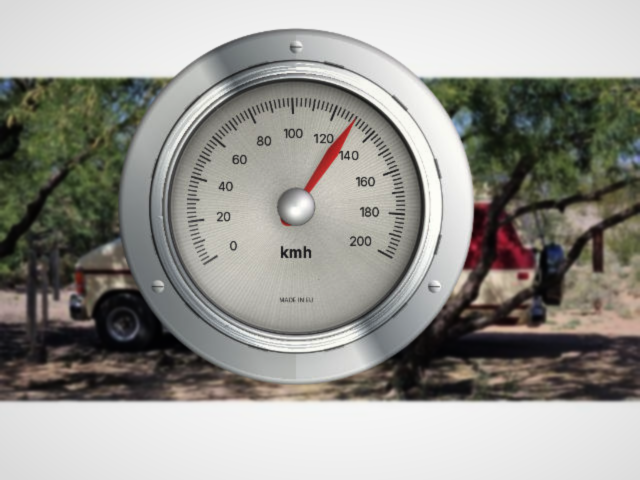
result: 130 km/h
